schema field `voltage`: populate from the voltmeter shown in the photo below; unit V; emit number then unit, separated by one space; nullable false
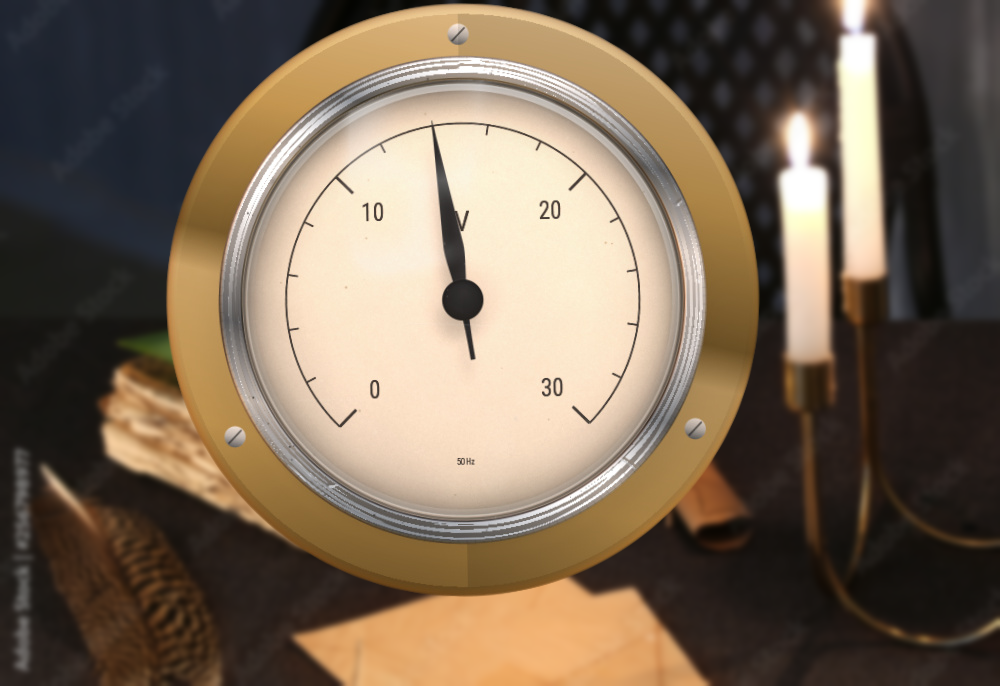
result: 14 V
